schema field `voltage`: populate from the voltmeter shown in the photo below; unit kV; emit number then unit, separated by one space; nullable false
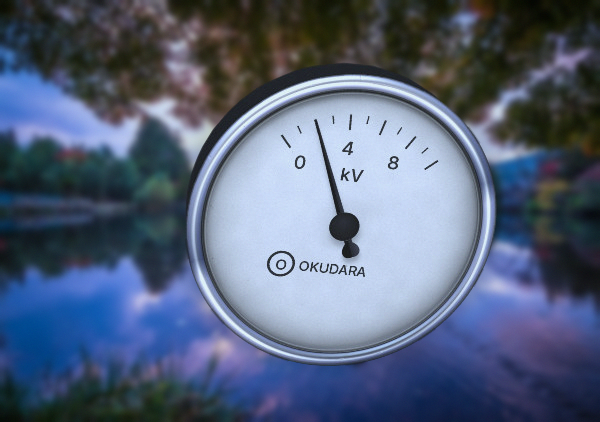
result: 2 kV
